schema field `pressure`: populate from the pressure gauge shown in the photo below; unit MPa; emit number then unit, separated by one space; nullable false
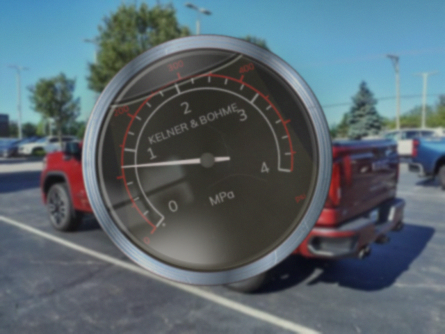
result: 0.8 MPa
